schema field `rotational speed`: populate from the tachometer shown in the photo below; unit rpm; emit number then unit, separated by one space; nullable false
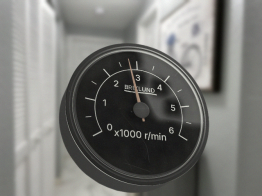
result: 2750 rpm
